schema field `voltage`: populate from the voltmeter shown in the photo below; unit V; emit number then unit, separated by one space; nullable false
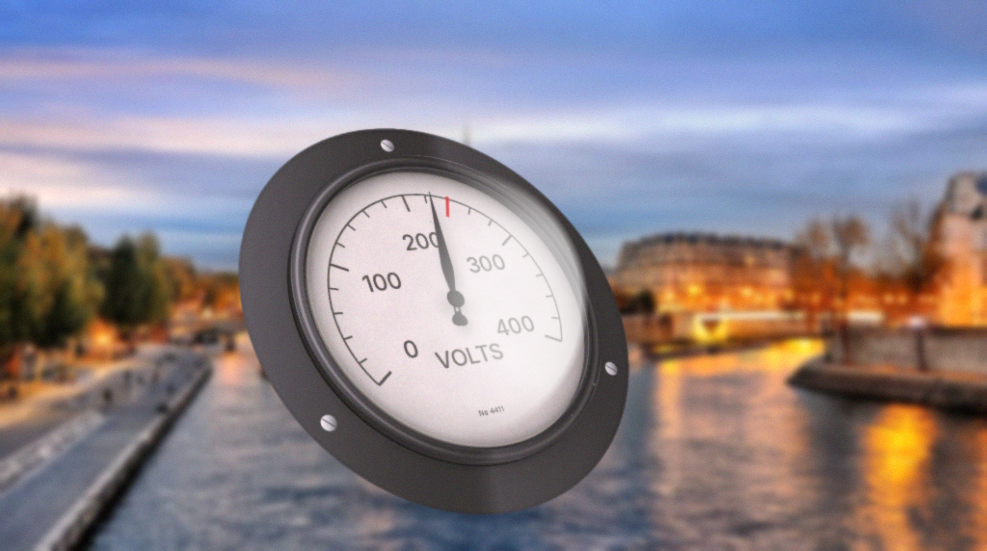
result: 220 V
